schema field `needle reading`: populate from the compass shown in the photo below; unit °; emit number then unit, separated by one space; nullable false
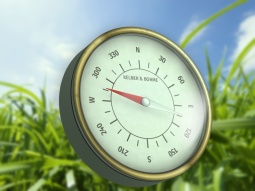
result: 285 °
